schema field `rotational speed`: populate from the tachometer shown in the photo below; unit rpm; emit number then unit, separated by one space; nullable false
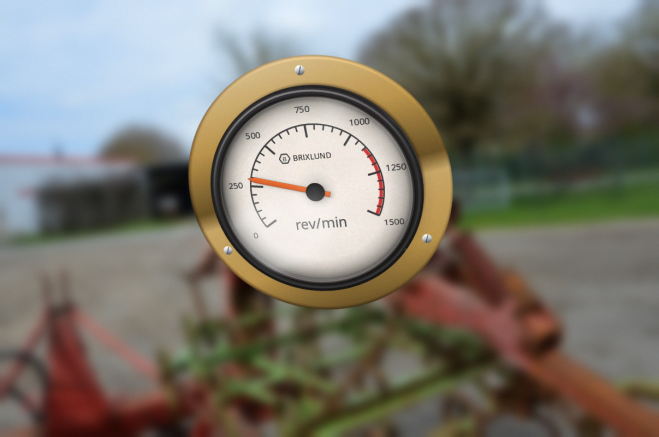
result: 300 rpm
